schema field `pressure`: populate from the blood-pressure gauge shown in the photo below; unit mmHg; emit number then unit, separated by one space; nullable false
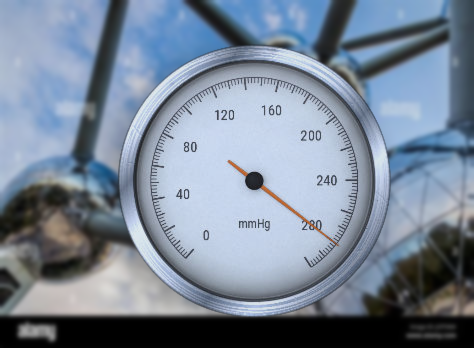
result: 280 mmHg
